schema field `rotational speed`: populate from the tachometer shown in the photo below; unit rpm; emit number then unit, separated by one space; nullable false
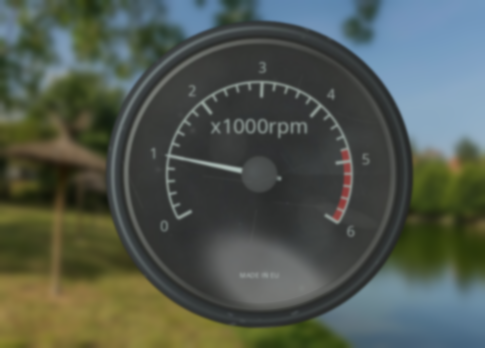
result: 1000 rpm
